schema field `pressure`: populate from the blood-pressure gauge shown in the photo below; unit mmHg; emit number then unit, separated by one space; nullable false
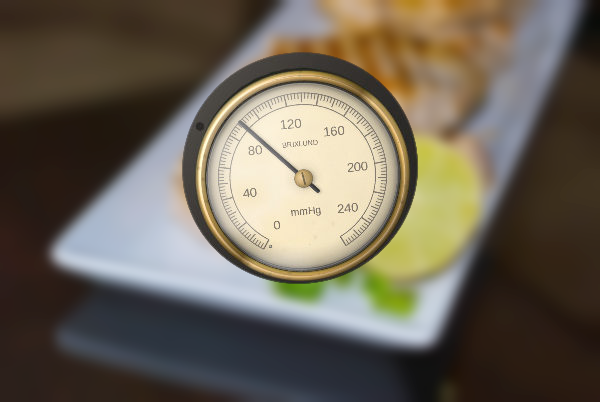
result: 90 mmHg
